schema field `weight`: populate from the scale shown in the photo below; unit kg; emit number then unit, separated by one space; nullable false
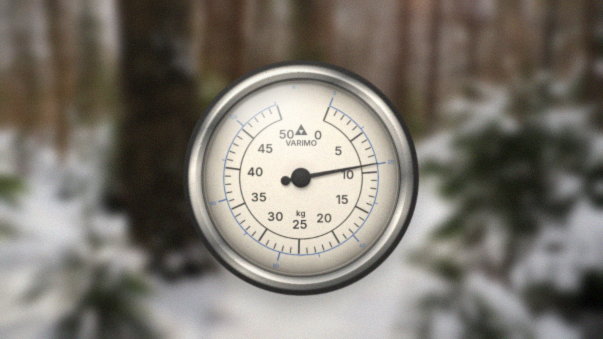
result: 9 kg
